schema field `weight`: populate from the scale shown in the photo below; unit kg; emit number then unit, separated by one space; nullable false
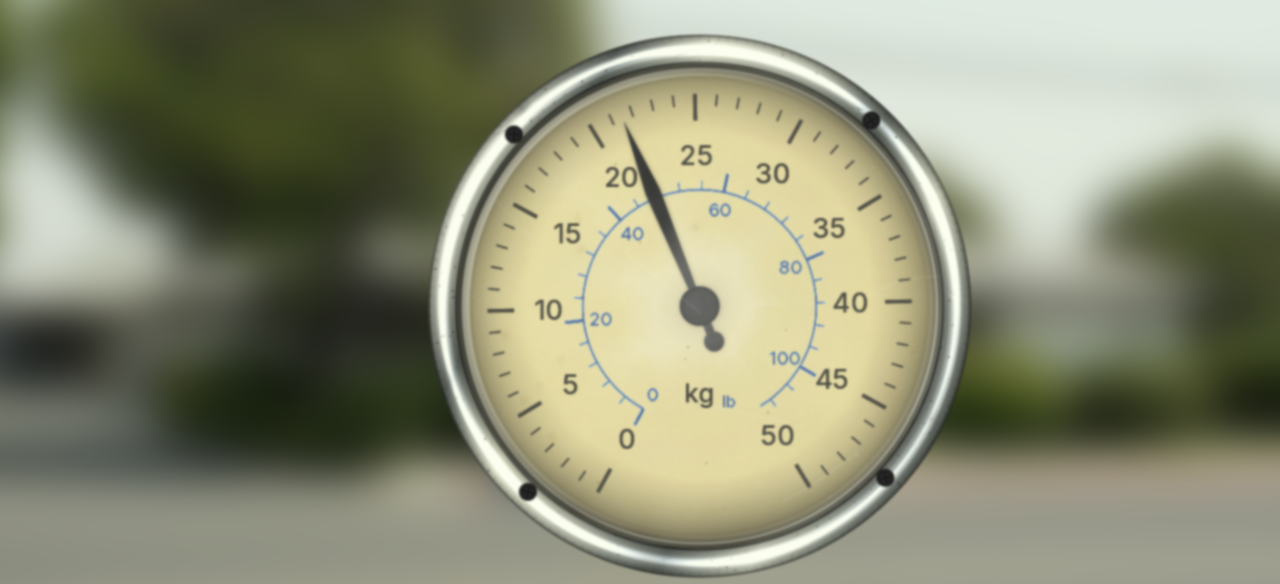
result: 21.5 kg
